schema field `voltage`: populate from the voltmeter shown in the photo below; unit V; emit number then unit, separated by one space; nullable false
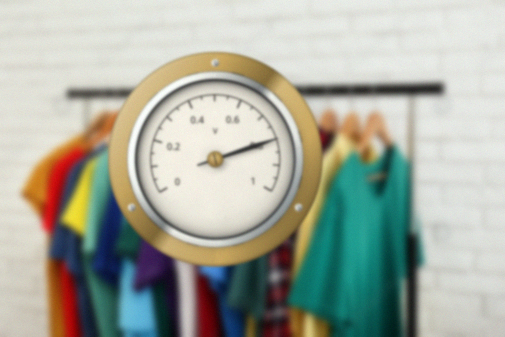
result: 0.8 V
